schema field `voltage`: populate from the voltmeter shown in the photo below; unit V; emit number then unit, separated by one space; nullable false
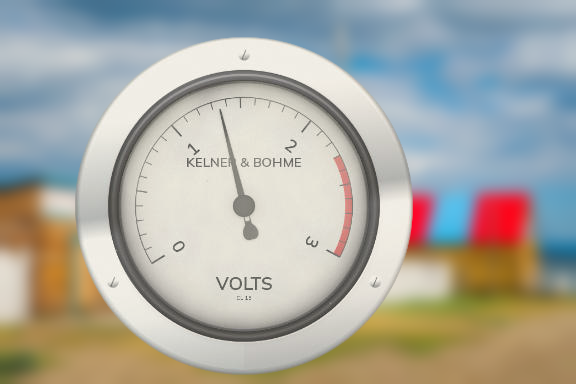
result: 1.35 V
